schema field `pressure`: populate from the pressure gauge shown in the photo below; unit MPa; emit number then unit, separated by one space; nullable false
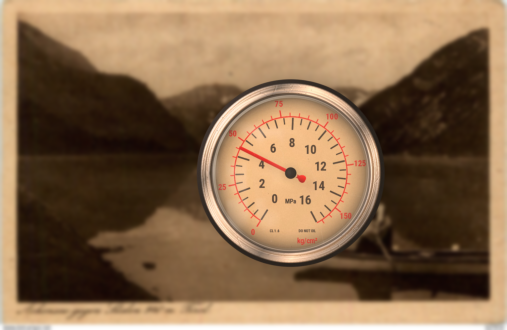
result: 4.5 MPa
